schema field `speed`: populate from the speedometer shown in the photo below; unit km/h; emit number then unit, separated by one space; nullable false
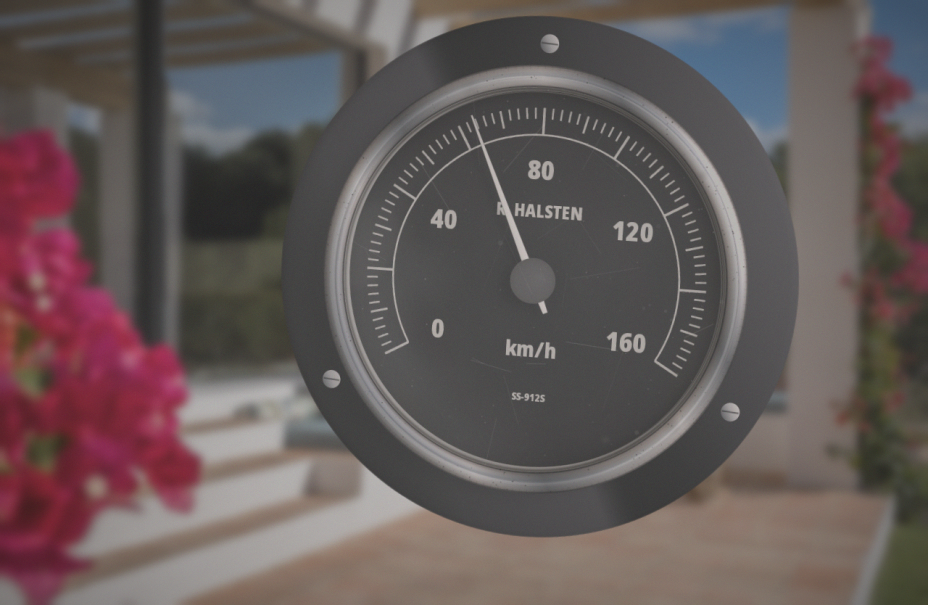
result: 64 km/h
